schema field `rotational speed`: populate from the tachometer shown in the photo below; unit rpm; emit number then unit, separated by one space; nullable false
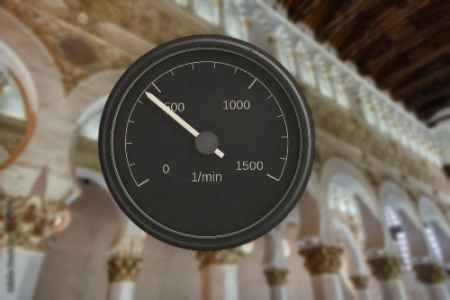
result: 450 rpm
